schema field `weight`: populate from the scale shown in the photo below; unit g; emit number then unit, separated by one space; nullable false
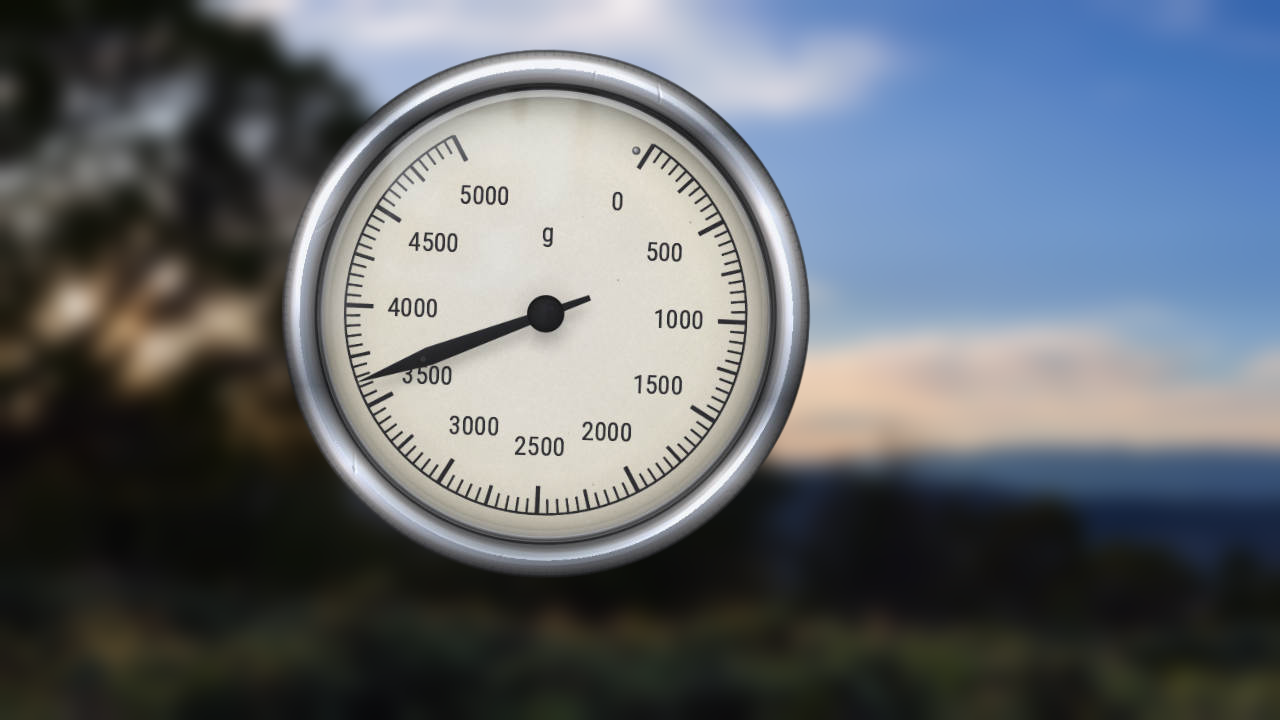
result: 3625 g
